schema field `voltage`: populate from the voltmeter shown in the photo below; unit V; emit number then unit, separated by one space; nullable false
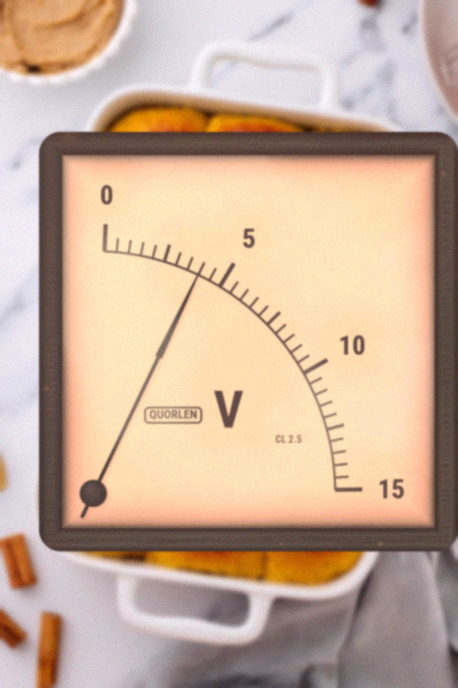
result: 4 V
